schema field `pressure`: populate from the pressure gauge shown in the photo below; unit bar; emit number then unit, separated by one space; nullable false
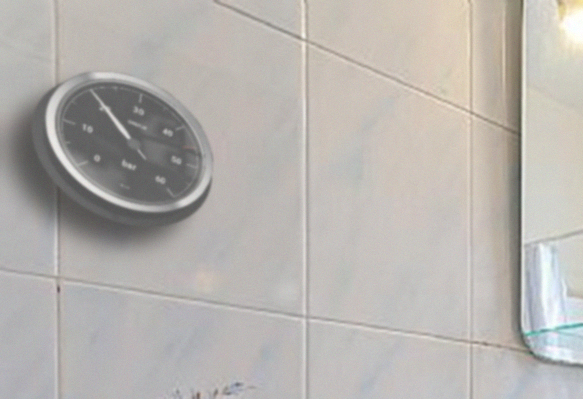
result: 20 bar
